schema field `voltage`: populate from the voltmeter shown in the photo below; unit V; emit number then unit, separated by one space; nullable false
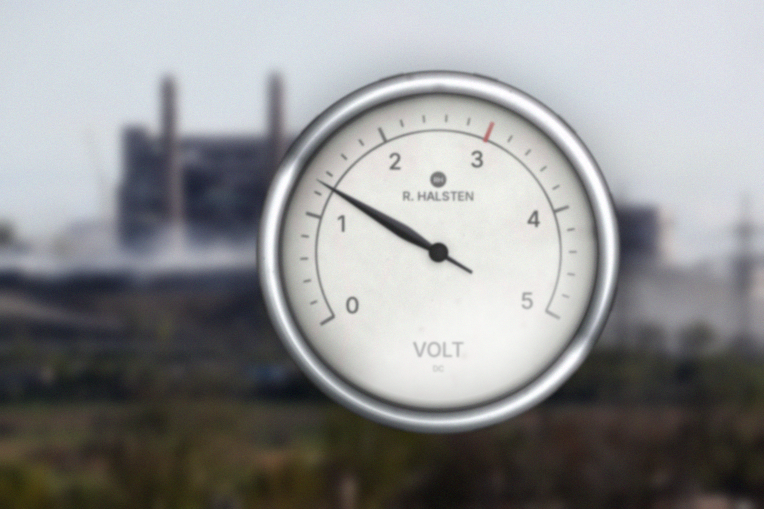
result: 1.3 V
